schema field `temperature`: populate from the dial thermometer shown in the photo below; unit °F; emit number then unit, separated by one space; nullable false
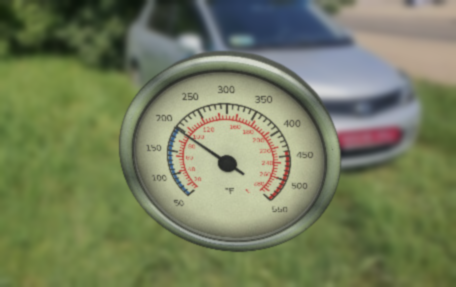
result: 200 °F
